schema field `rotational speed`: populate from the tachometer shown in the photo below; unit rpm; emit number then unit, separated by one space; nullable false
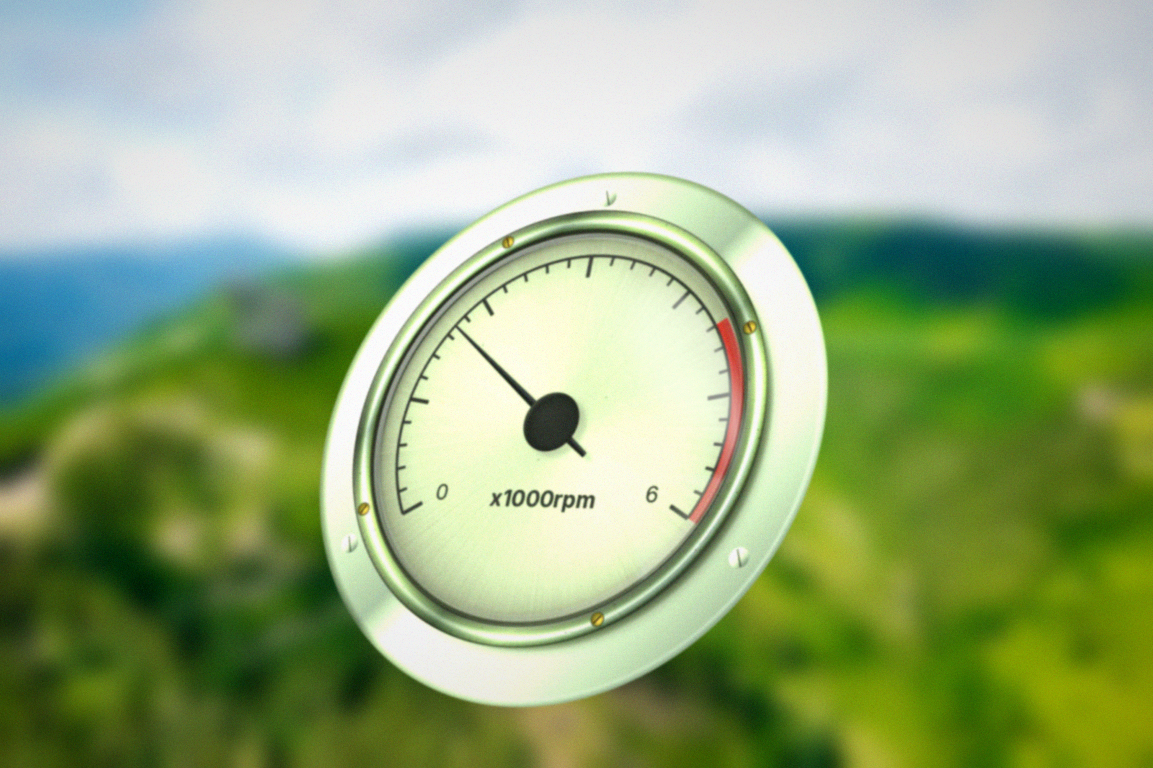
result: 1700 rpm
